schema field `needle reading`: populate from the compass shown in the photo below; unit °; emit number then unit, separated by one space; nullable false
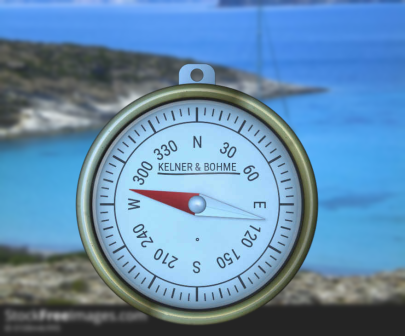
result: 282.5 °
